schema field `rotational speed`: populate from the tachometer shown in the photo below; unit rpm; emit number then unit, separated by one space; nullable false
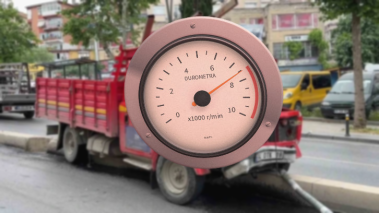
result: 7500 rpm
